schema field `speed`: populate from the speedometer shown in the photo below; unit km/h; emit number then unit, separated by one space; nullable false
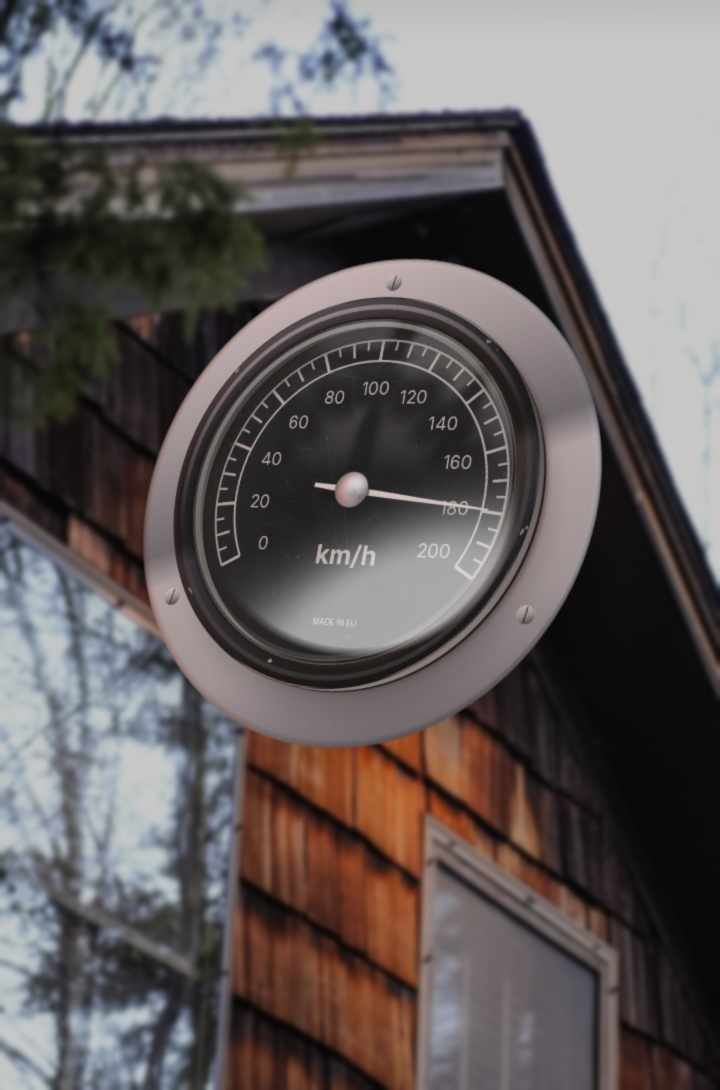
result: 180 km/h
